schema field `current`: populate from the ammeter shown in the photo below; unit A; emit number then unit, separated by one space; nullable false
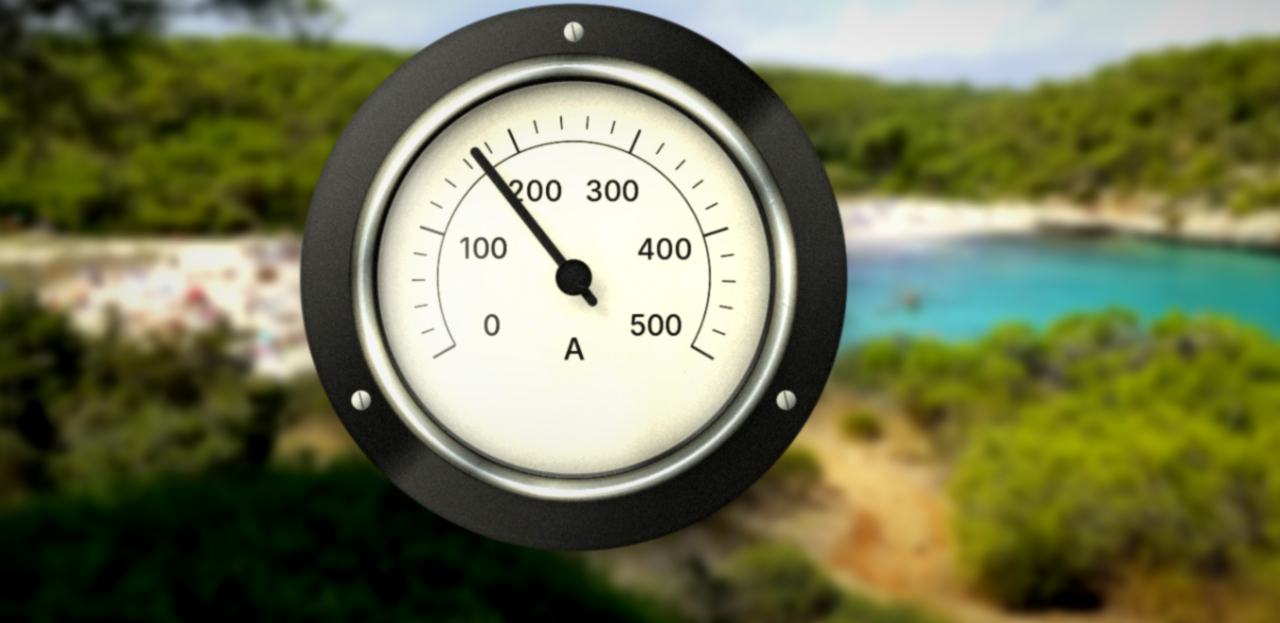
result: 170 A
